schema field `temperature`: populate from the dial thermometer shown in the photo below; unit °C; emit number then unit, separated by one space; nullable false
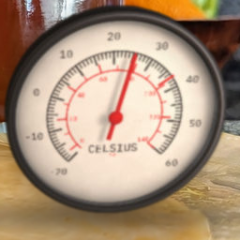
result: 25 °C
